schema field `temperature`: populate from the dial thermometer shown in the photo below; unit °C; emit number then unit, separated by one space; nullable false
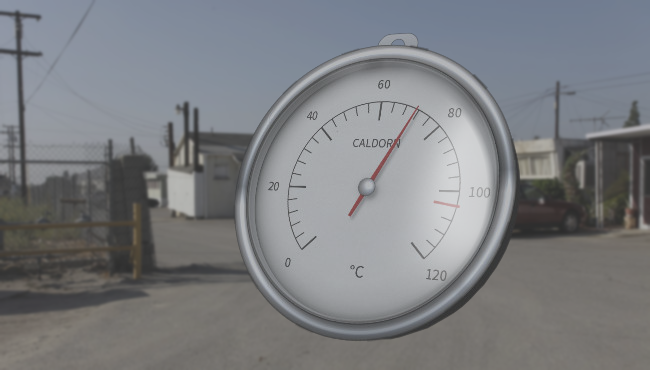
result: 72 °C
